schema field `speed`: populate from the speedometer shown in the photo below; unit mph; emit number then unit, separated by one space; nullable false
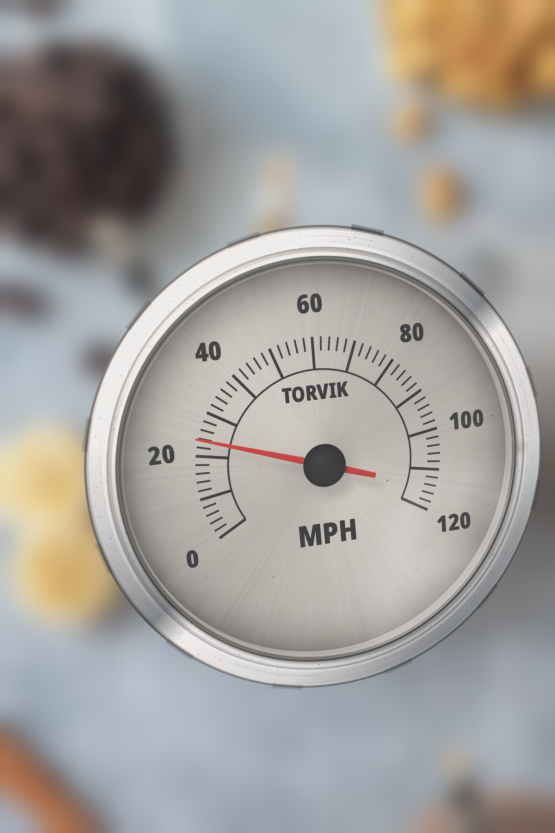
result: 24 mph
